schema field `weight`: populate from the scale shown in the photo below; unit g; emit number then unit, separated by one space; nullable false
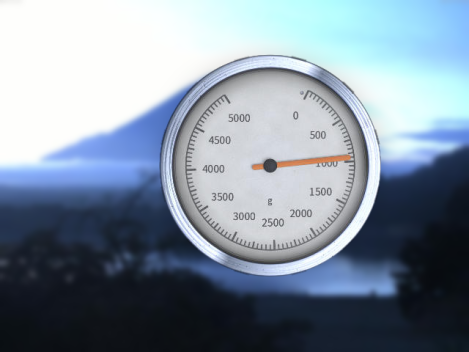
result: 950 g
